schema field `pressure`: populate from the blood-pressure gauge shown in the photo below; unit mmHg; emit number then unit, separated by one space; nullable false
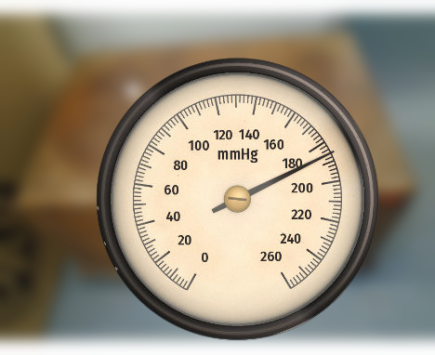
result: 186 mmHg
